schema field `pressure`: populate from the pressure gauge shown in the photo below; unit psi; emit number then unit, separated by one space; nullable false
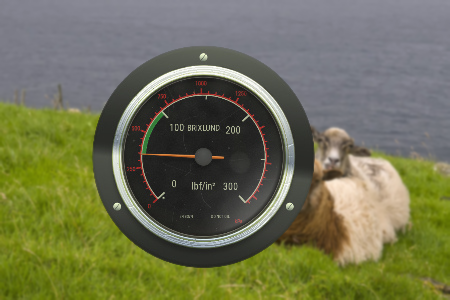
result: 50 psi
